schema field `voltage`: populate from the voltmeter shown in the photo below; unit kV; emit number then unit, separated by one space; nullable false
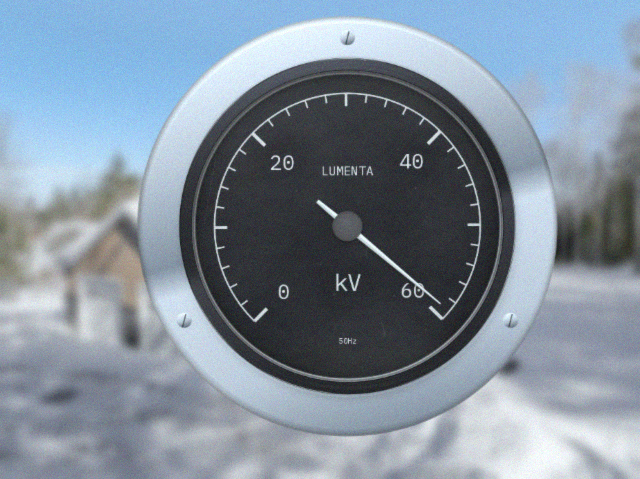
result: 59 kV
